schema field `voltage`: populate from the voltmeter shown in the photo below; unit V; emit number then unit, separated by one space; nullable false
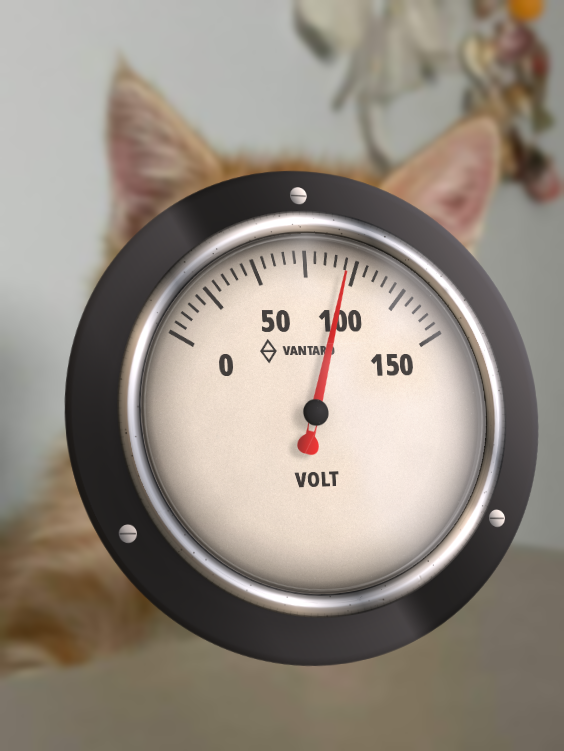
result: 95 V
